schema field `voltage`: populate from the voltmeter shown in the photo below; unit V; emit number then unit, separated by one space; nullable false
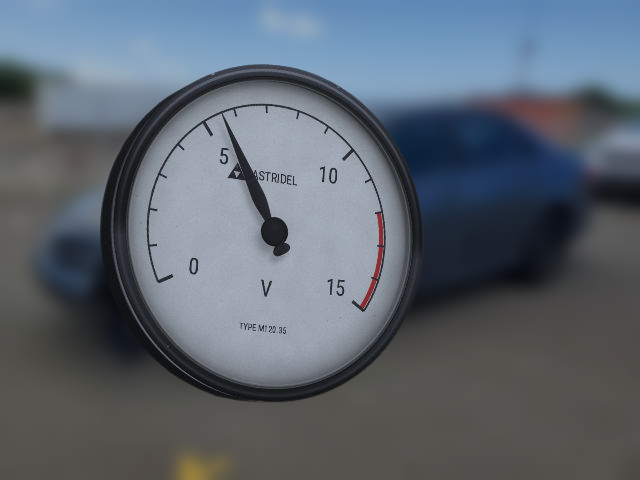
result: 5.5 V
